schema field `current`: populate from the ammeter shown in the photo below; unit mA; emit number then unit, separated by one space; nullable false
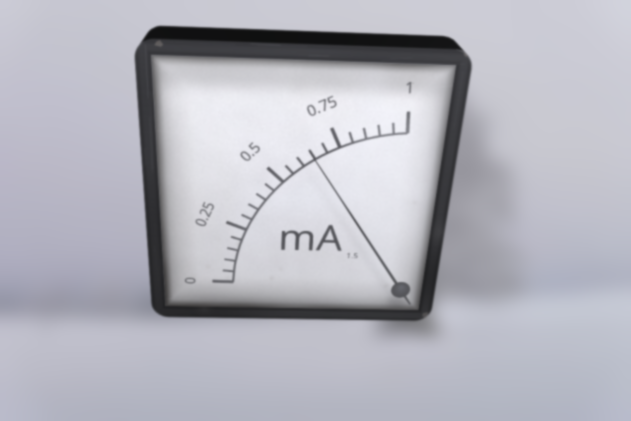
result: 0.65 mA
